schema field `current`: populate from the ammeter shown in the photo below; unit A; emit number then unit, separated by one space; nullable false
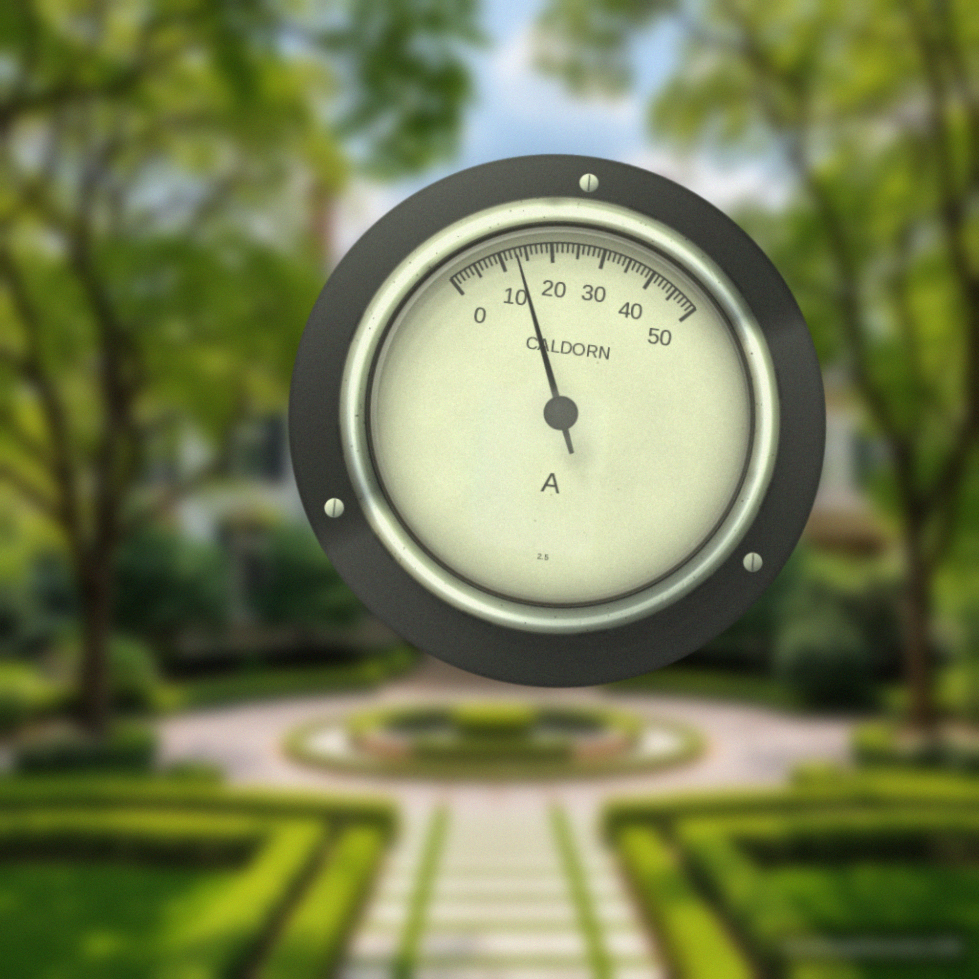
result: 13 A
